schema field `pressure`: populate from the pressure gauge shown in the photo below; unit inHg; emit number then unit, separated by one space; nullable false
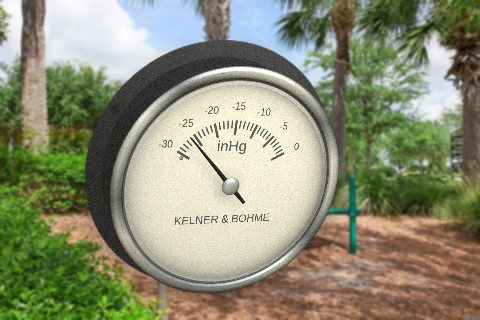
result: -26 inHg
